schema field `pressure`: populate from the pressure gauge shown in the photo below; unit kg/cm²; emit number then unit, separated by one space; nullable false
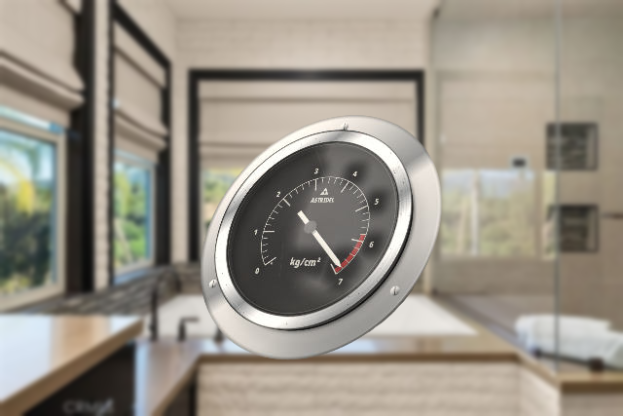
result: 6.8 kg/cm²
